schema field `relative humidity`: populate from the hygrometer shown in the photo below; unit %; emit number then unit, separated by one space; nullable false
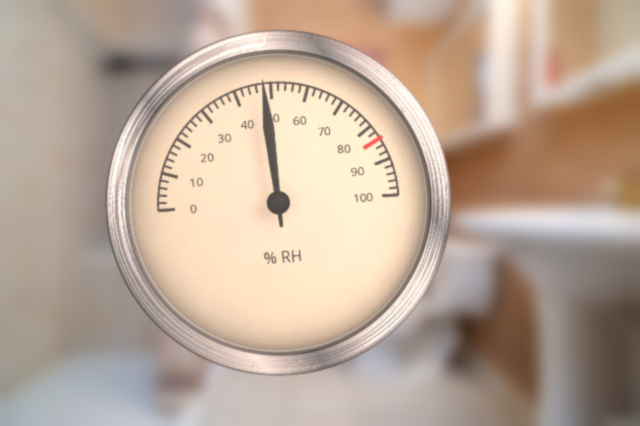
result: 48 %
